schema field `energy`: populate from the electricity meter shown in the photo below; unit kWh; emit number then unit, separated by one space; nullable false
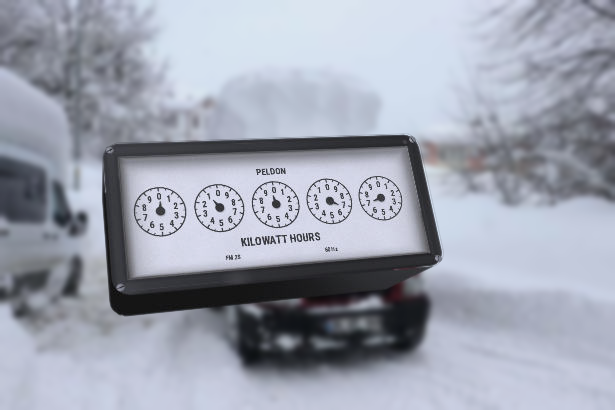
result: 967 kWh
